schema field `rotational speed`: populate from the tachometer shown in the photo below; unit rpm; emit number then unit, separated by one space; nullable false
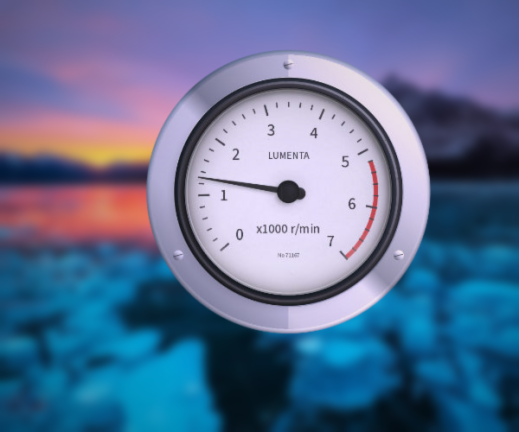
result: 1300 rpm
